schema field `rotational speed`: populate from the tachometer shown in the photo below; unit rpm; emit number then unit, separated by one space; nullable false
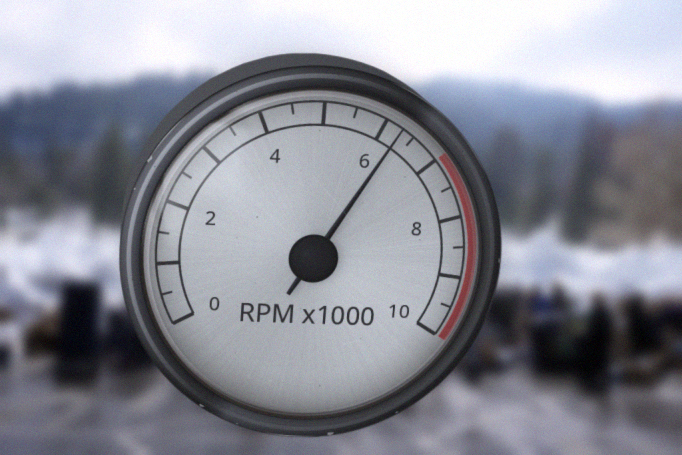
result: 6250 rpm
